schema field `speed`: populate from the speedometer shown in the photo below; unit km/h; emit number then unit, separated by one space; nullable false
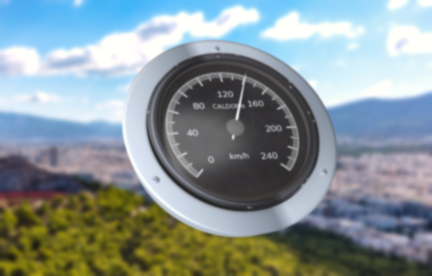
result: 140 km/h
